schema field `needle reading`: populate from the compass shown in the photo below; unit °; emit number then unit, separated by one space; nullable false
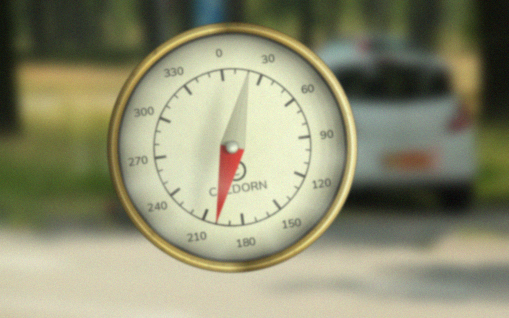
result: 200 °
